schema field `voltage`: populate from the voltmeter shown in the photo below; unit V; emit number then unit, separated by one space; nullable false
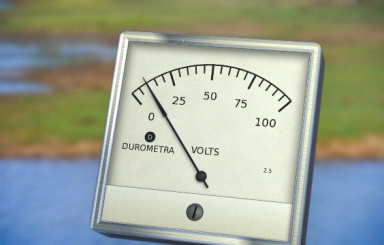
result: 10 V
